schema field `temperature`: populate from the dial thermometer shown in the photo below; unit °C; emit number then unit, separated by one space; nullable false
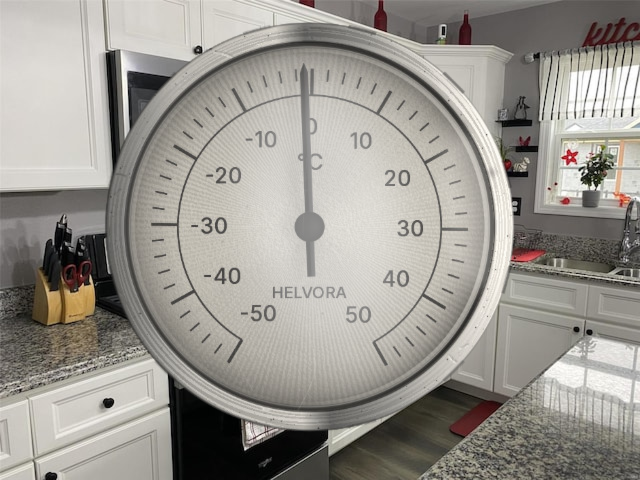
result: -1 °C
